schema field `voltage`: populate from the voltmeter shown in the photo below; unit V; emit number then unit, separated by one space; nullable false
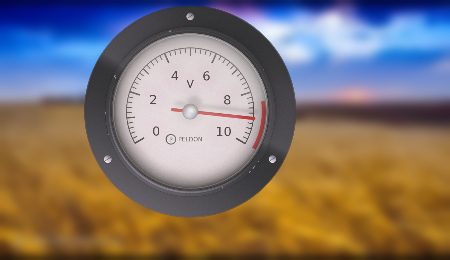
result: 9 V
